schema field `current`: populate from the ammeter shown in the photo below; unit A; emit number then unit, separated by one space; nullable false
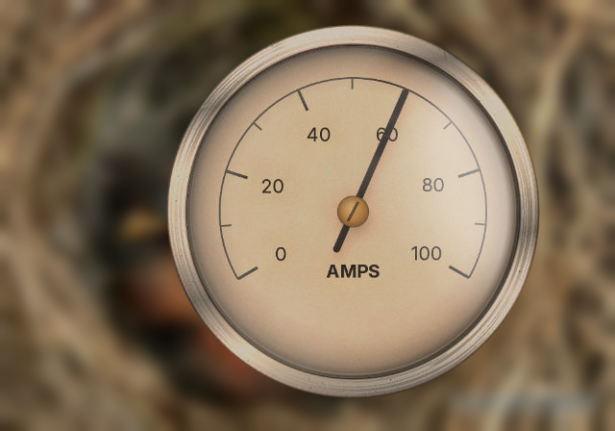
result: 60 A
